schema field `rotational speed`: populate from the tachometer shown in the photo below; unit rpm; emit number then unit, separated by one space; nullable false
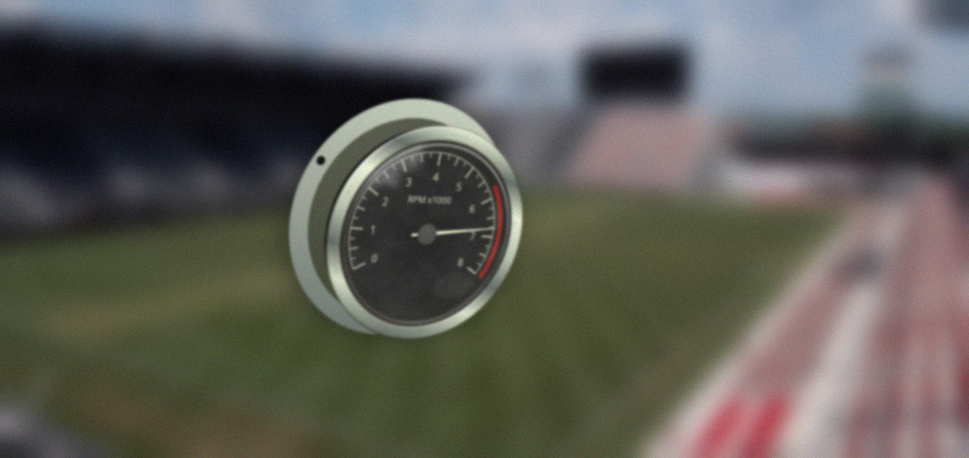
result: 6750 rpm
